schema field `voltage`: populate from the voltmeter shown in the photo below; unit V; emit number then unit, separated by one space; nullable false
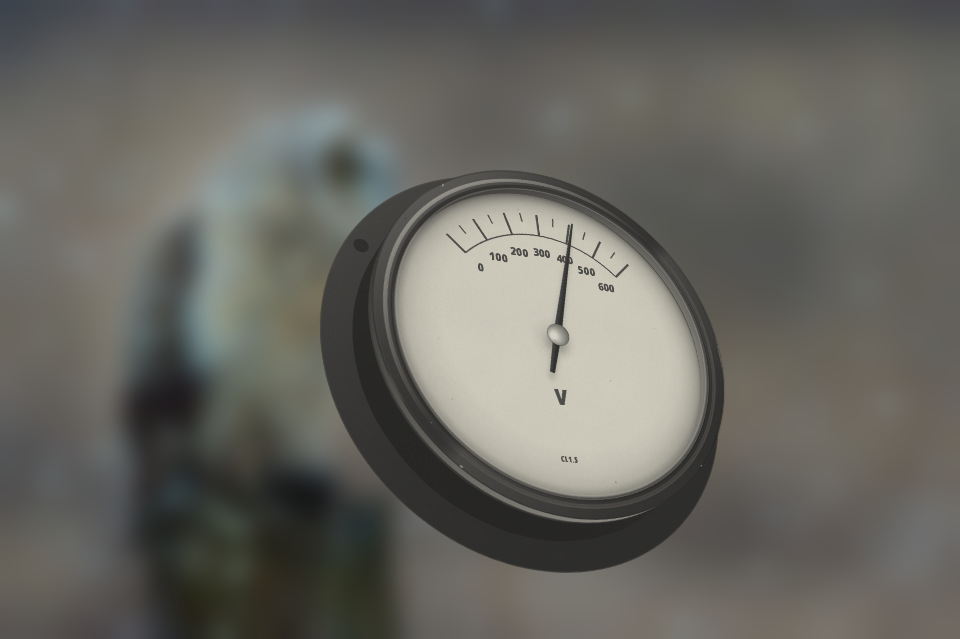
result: 400 V
